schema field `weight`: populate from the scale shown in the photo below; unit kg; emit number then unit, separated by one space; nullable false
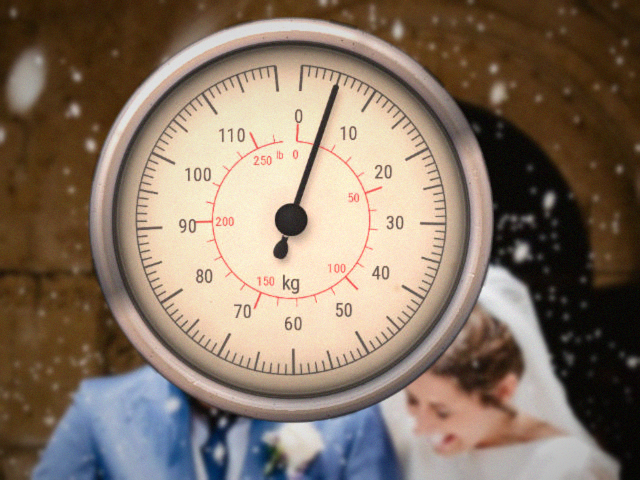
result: 5 kg
